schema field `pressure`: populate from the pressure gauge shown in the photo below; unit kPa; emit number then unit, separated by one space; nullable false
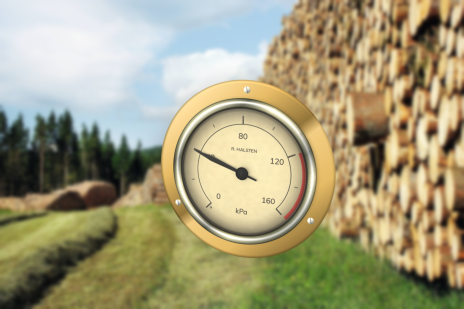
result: 40 kPa
